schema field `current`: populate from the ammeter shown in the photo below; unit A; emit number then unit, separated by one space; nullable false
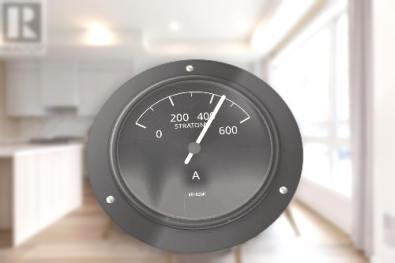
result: 450 A
